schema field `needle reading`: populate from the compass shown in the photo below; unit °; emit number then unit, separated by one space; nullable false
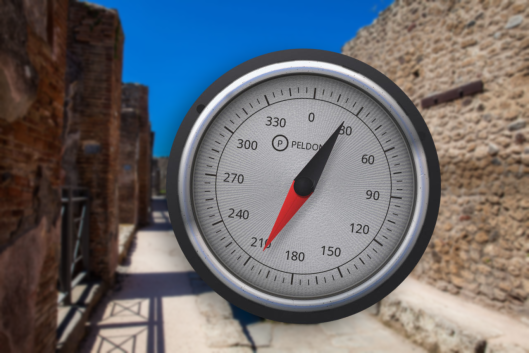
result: 205 °
